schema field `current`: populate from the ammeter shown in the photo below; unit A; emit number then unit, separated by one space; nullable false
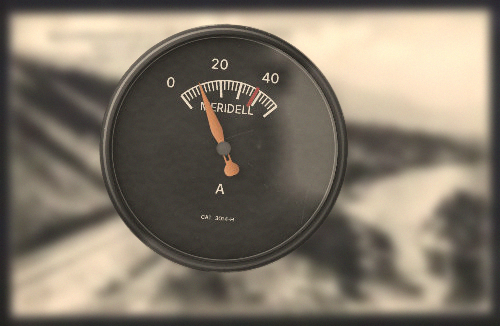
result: 10 A
